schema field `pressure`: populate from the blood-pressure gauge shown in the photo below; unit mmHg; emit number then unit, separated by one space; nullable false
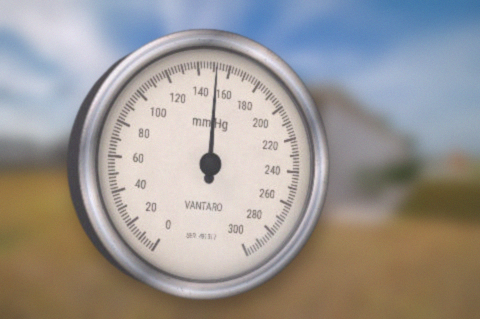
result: 150 mmHg
